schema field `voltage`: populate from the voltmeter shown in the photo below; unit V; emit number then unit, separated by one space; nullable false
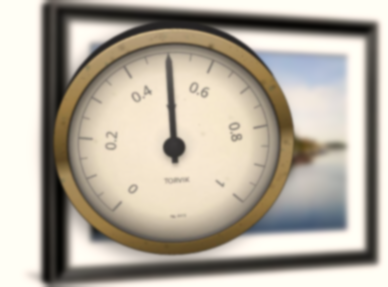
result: 0.5 V
